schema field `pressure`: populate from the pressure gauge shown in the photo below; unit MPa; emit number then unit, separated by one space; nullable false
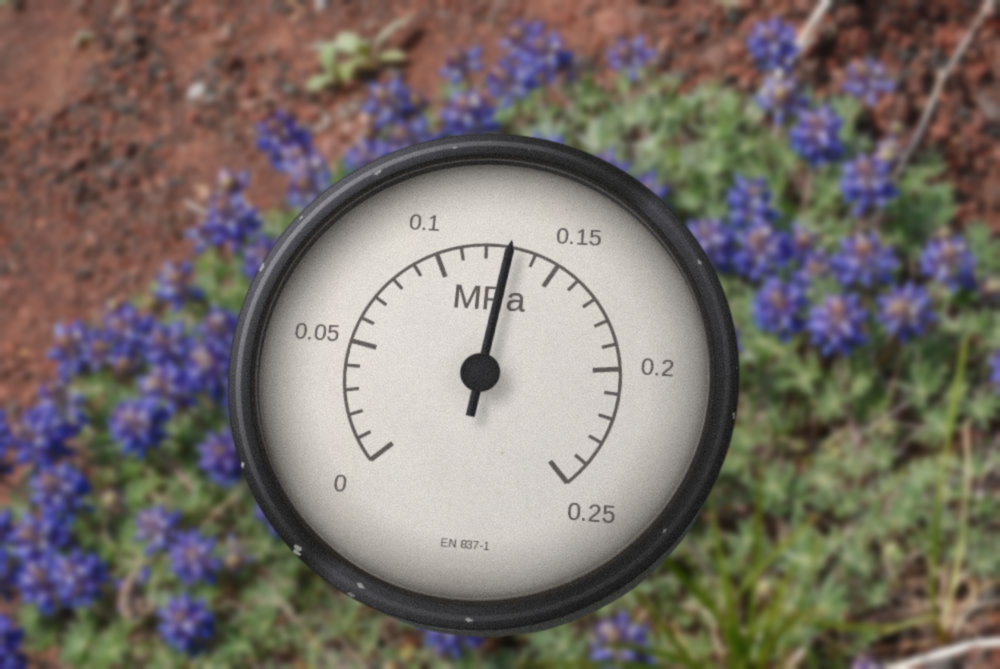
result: 0.13 MPa
